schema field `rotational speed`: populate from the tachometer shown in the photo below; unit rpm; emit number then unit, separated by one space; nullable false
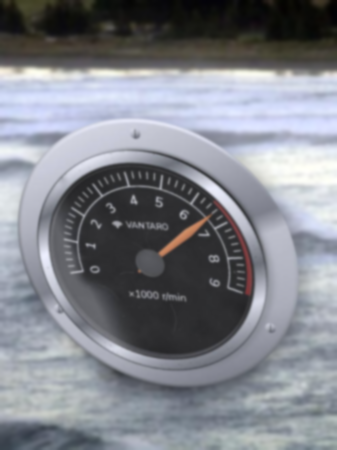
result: 6600 rpm
